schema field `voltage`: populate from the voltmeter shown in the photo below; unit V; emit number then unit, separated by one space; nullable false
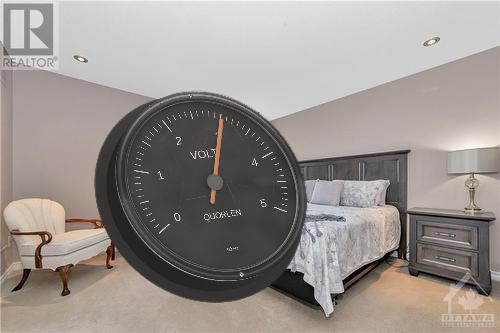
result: 3 V
